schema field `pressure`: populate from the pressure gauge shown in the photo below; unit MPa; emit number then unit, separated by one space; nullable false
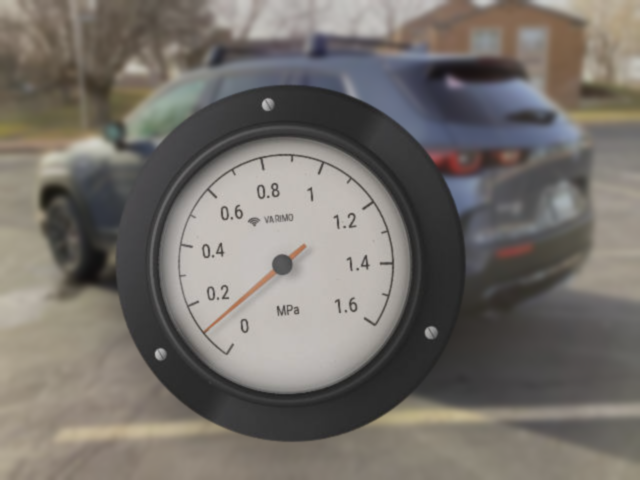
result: 0.1 MPa
